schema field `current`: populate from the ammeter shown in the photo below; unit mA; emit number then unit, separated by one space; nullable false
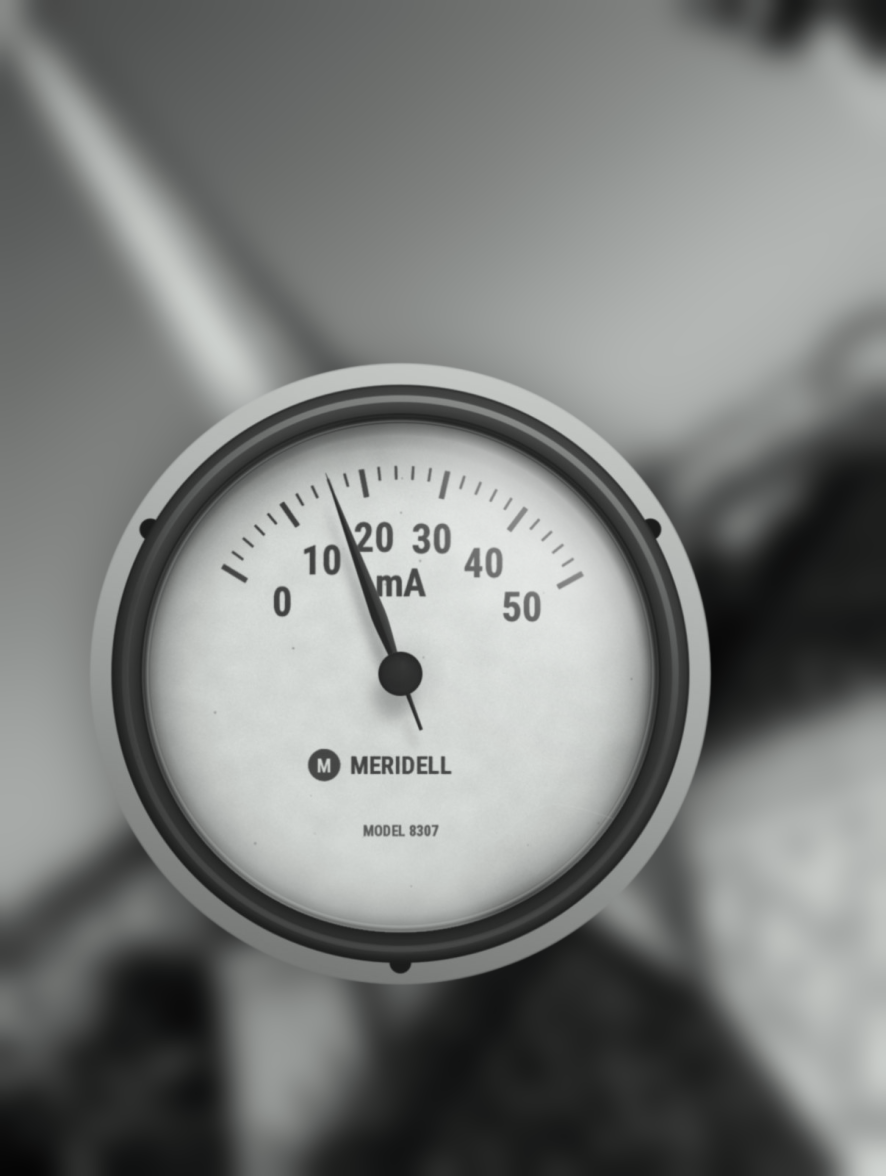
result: 16 mA
